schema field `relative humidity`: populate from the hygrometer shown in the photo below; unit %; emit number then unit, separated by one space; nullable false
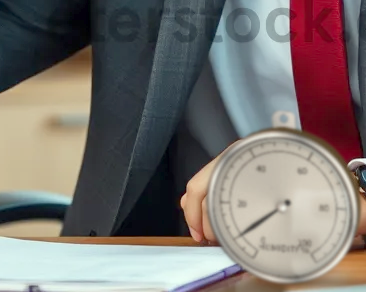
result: 8 %
